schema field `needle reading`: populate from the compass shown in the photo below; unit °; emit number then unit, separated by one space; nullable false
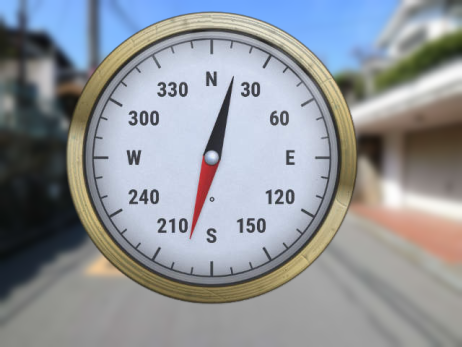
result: 195 °
